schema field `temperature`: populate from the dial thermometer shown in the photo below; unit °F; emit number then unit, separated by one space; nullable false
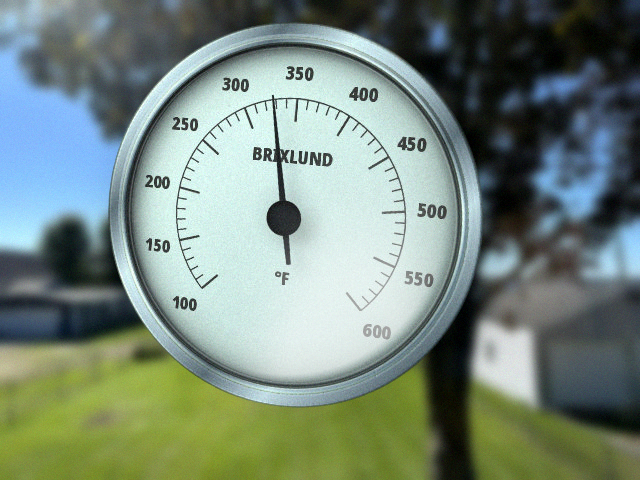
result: 330 °F
